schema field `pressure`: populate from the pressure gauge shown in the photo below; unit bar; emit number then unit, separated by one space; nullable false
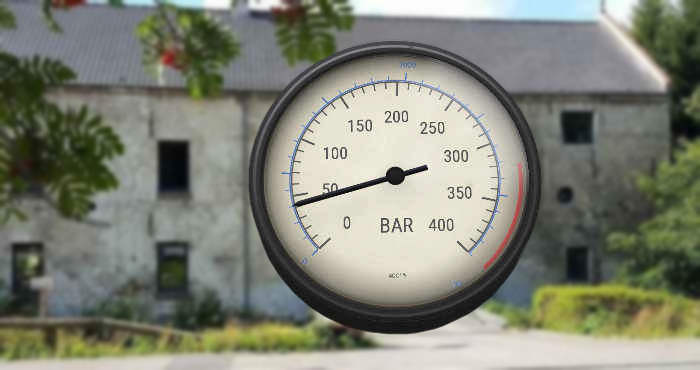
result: 40 bar
